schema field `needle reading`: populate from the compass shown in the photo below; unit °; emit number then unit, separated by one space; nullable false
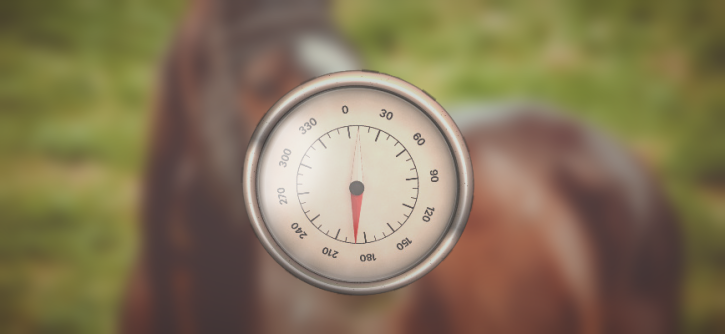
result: 190 °
